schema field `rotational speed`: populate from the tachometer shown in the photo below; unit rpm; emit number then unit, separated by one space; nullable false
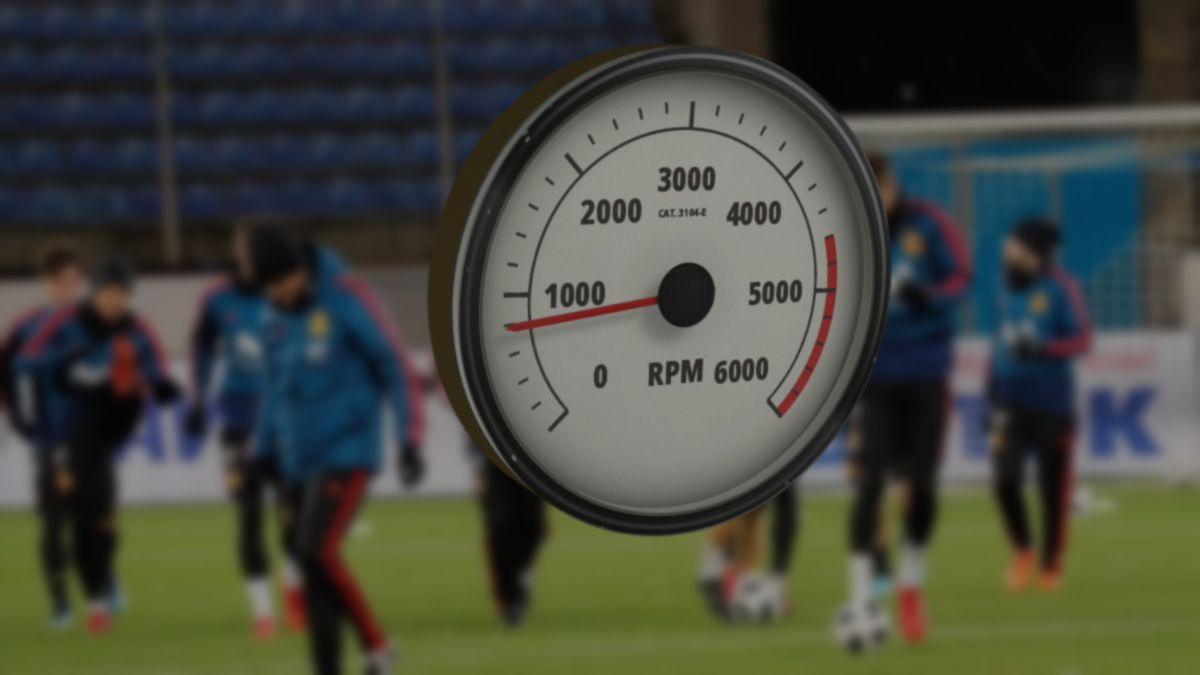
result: 800 rpm
